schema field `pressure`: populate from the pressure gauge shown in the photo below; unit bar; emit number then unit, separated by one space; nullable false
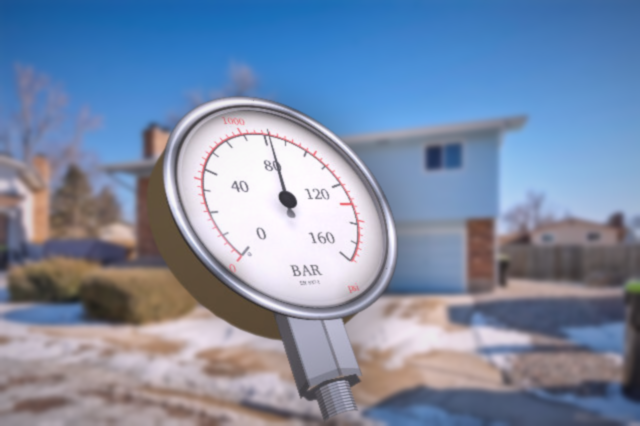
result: 80 bar
